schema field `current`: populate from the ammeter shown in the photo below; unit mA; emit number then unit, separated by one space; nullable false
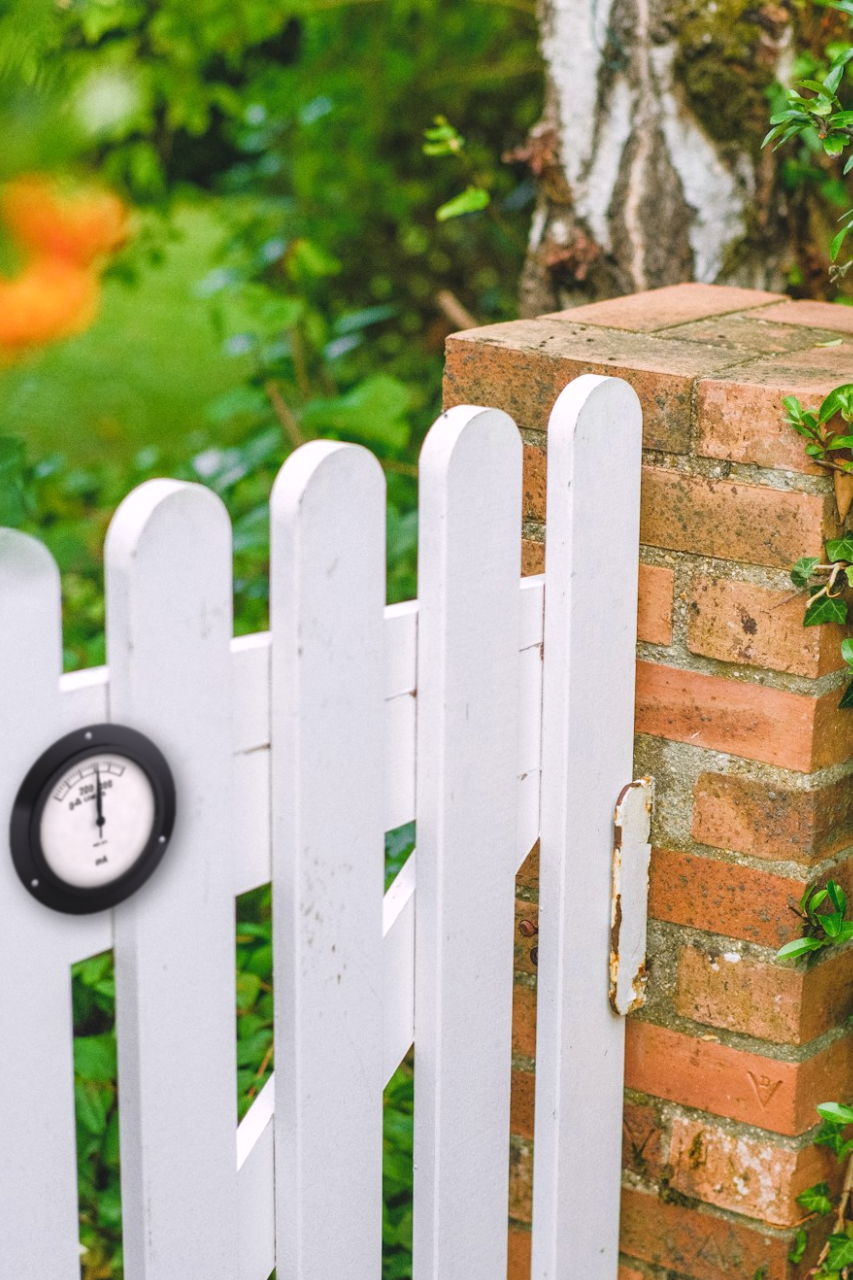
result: 300 mA
